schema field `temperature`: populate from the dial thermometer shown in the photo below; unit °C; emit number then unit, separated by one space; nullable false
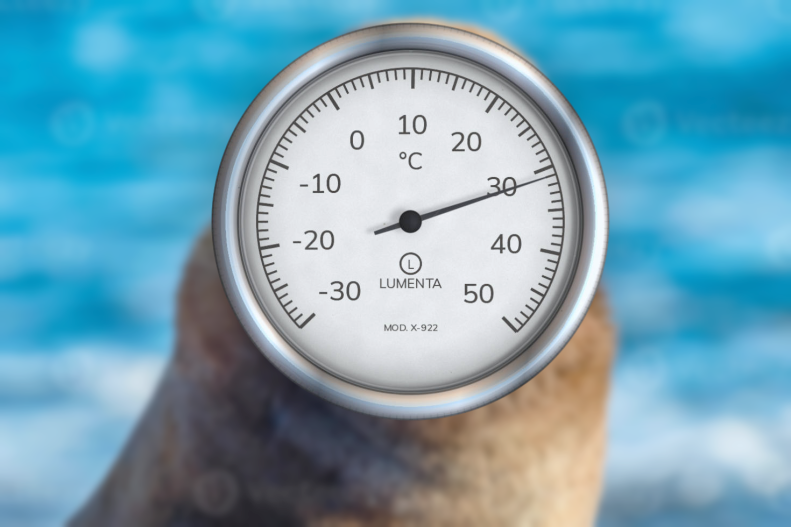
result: 31 °C
